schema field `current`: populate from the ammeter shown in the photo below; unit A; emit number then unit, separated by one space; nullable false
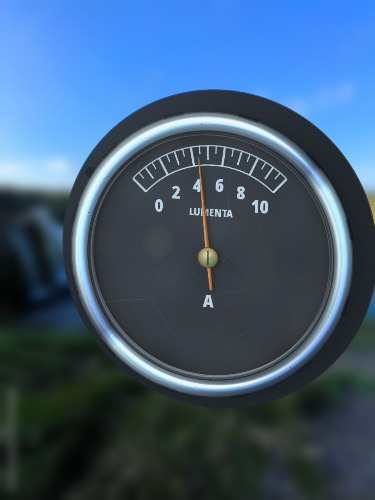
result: 4.5 A
